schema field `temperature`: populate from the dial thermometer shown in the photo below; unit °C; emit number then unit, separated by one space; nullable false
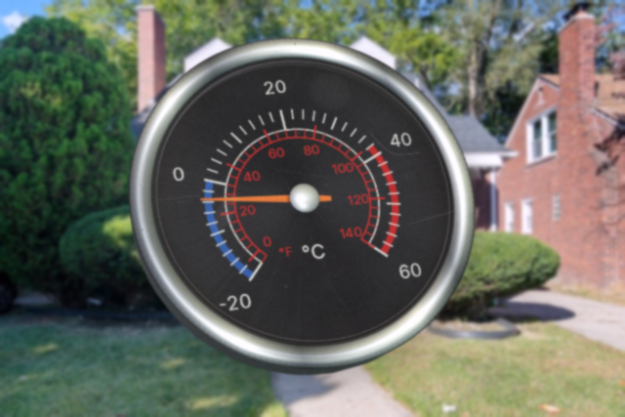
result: -4 °C
